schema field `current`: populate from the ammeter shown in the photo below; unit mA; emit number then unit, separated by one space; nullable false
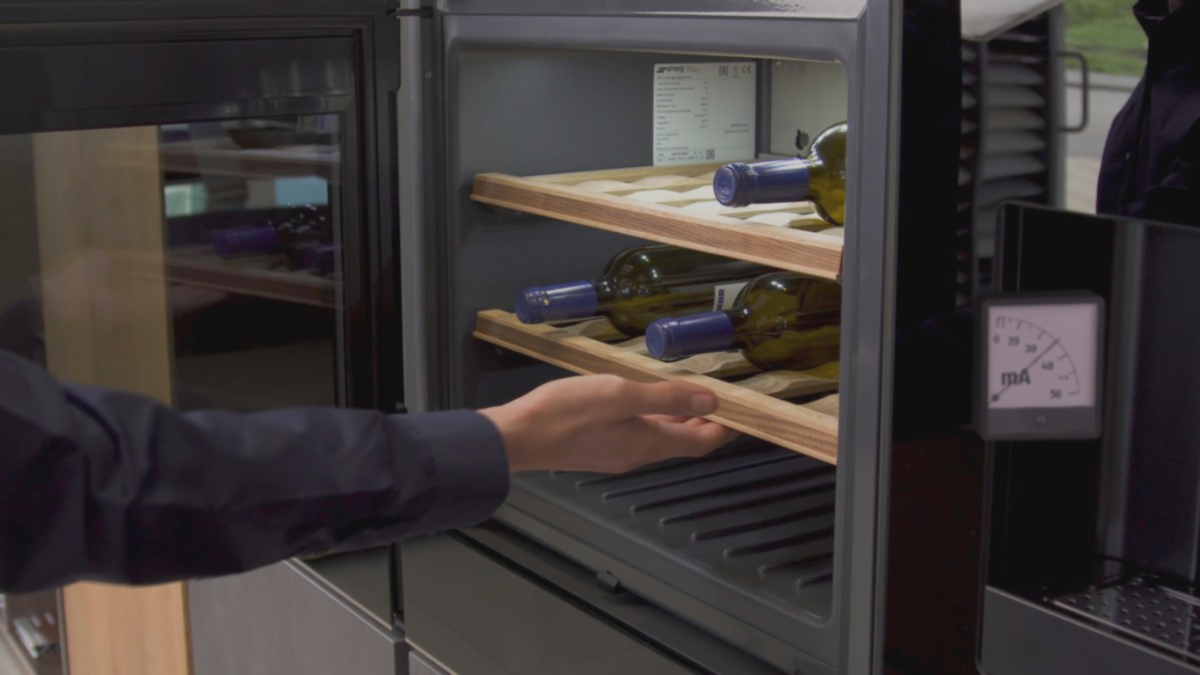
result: 35 mA
